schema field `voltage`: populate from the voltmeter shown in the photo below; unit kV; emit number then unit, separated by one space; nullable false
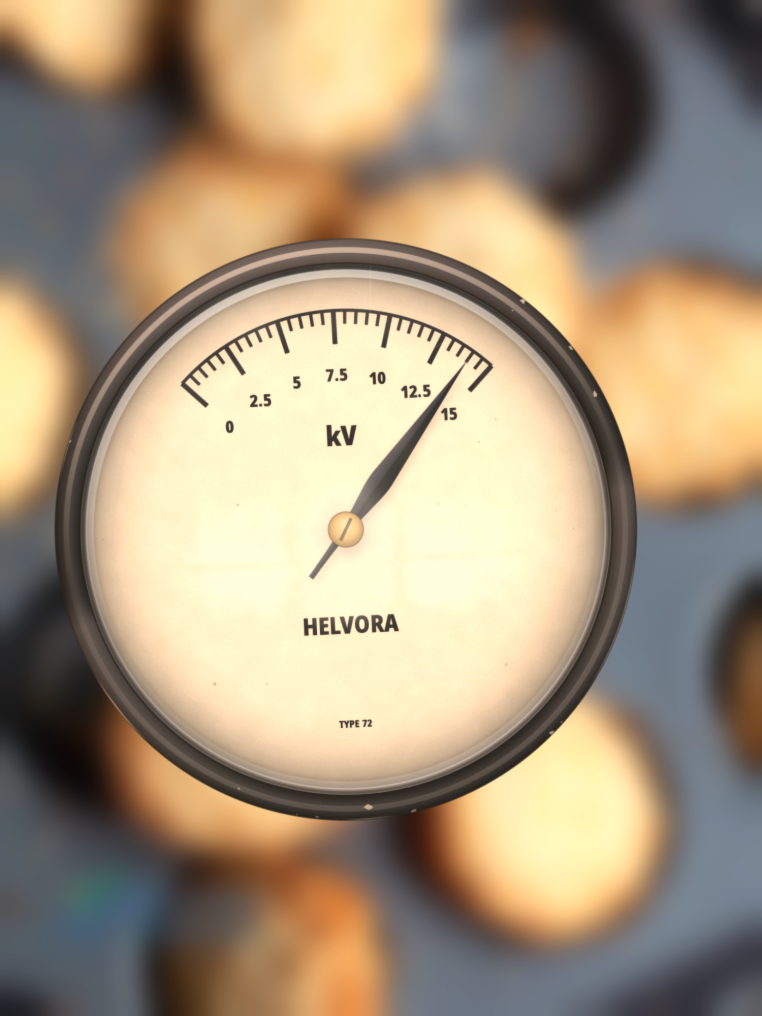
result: 14 kV
